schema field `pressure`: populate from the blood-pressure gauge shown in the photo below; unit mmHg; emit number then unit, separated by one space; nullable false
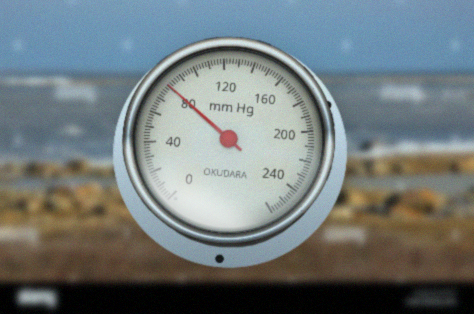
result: 80 mmHg
